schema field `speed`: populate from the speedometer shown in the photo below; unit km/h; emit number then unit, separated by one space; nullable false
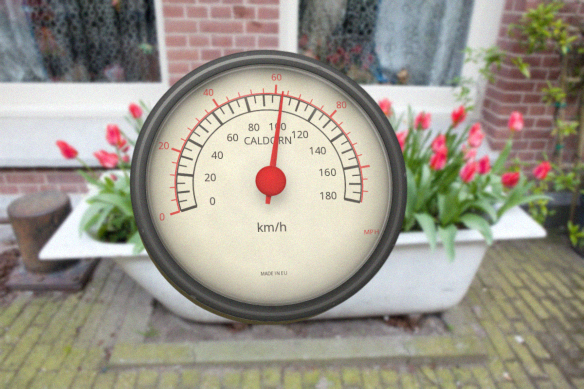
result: 100 km/h
